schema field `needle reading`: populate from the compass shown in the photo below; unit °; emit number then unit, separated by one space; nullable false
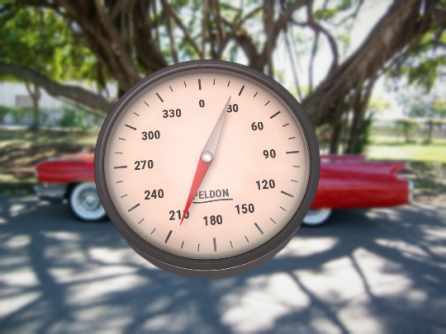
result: 205 °
